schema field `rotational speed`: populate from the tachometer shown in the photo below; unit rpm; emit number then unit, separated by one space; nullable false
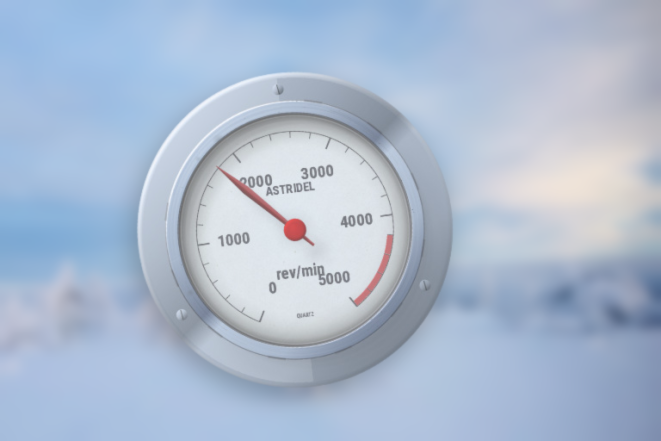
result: 1800 rpm
